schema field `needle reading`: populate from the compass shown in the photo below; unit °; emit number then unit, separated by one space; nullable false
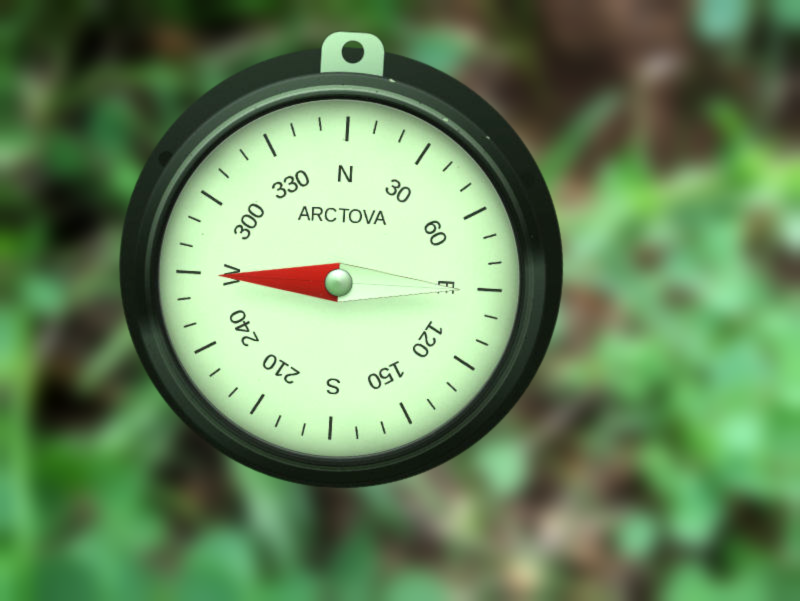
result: 270 °
